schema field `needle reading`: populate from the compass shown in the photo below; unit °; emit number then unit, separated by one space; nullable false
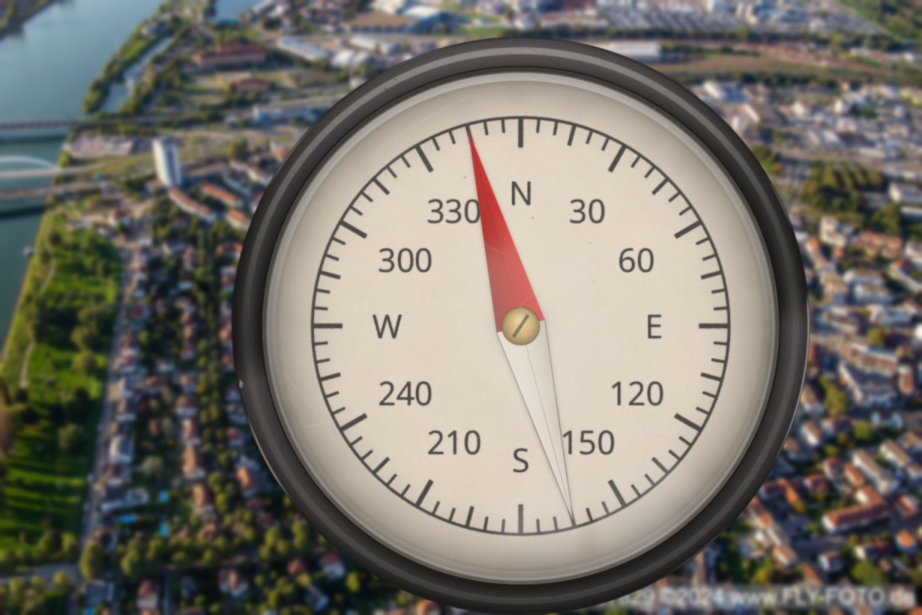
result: 345 °
